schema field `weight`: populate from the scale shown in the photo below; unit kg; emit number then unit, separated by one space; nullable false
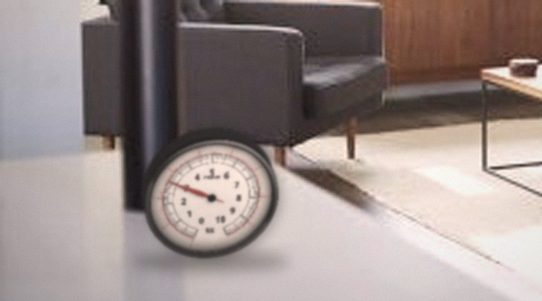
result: 3 kg
